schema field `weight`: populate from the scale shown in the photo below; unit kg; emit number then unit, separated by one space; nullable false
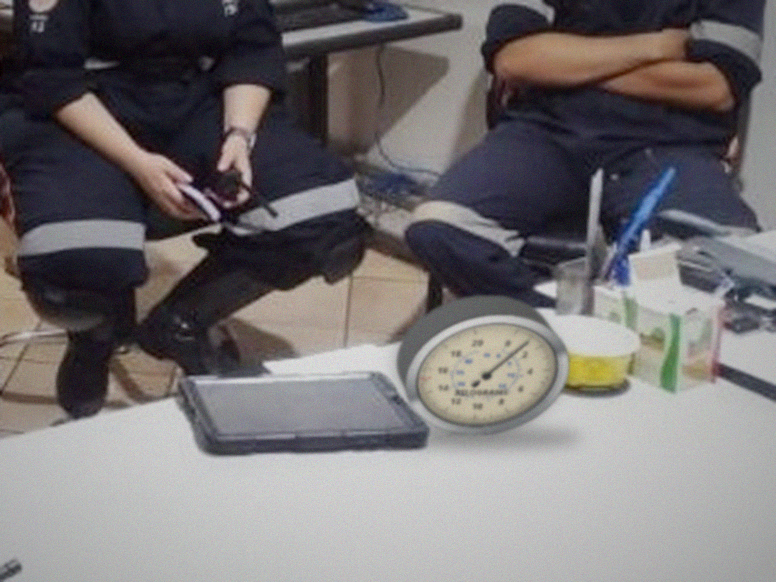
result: 1 kg
